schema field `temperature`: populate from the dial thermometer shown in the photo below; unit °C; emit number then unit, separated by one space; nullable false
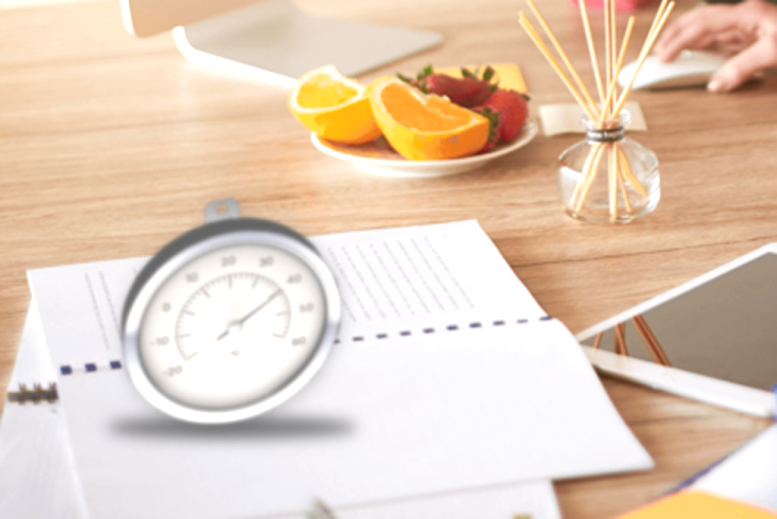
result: 40 °C
